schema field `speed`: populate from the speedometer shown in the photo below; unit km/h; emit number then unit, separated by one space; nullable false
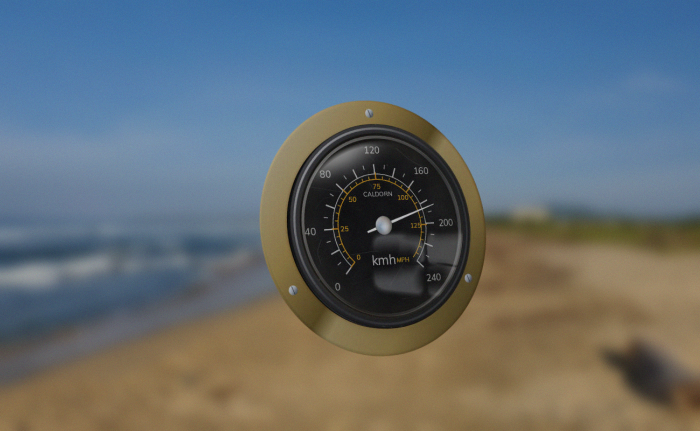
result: 185 km/h
